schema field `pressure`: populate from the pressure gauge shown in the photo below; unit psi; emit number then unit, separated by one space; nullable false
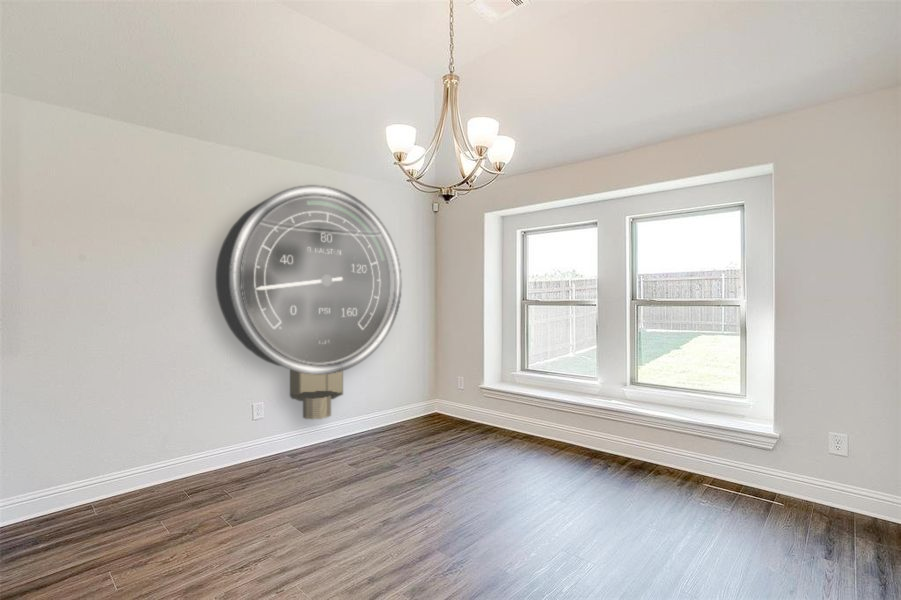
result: 20 psi
